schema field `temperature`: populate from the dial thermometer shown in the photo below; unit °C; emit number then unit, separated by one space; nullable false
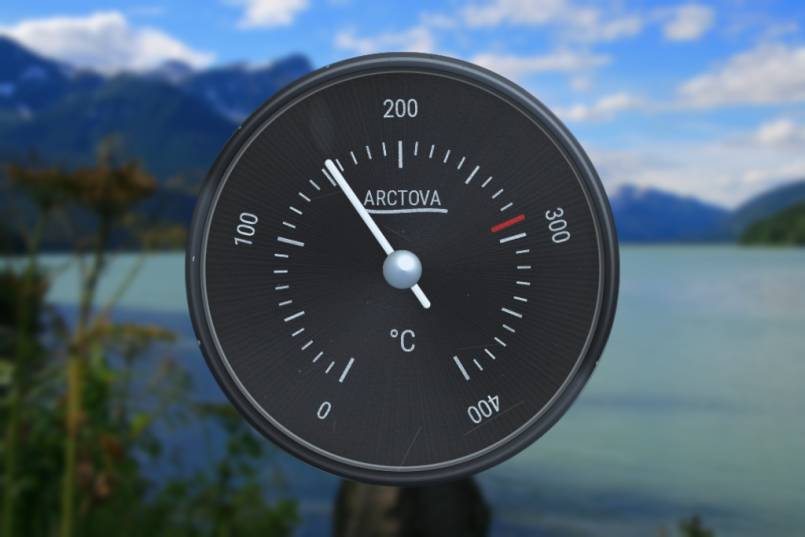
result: 155 °C
